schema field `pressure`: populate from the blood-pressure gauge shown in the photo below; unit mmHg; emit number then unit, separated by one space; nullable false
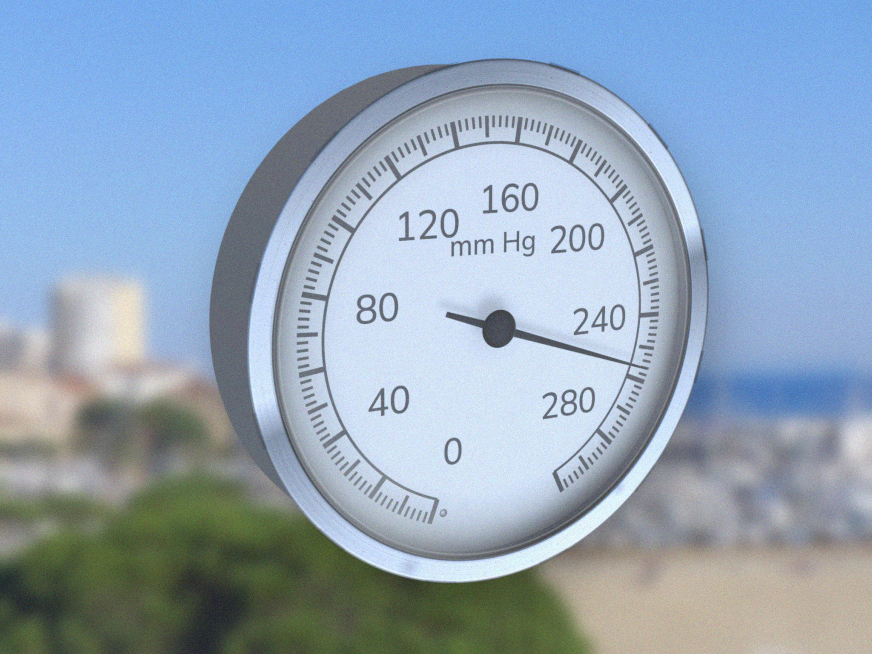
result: 256 mmHg
